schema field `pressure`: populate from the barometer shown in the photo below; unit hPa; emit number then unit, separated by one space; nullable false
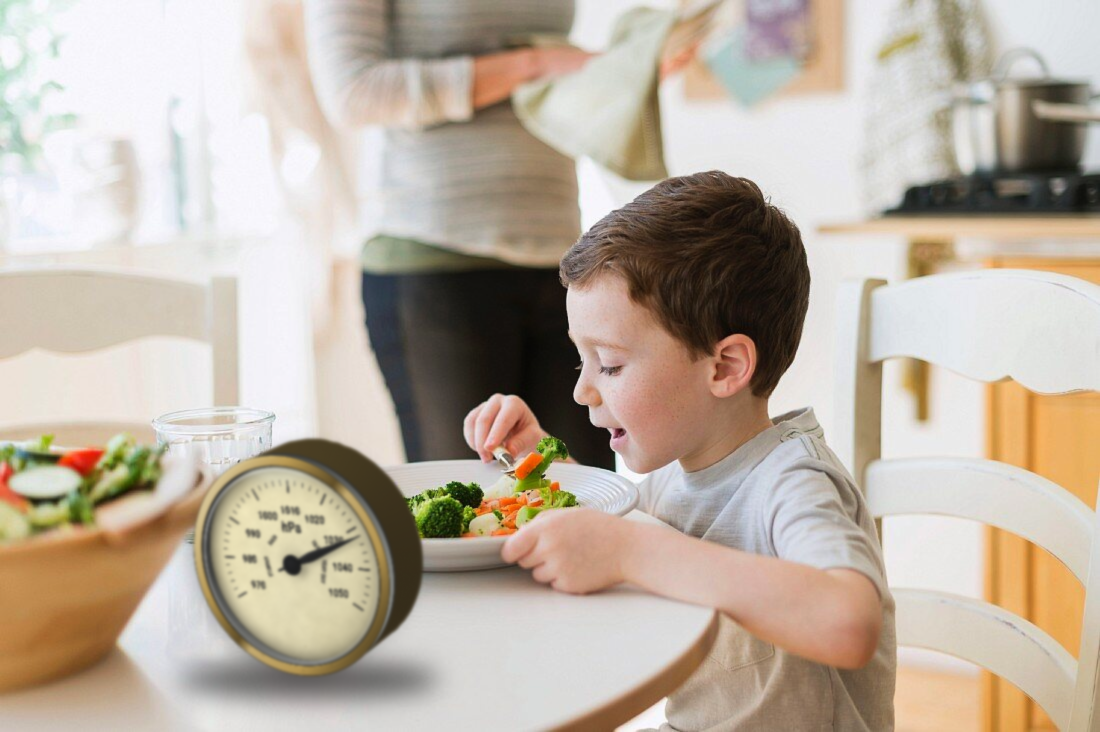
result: 1032 hPa
